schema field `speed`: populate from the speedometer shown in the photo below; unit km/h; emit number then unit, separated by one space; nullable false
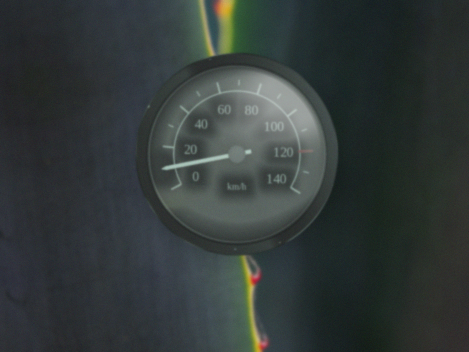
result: 10 km/h
